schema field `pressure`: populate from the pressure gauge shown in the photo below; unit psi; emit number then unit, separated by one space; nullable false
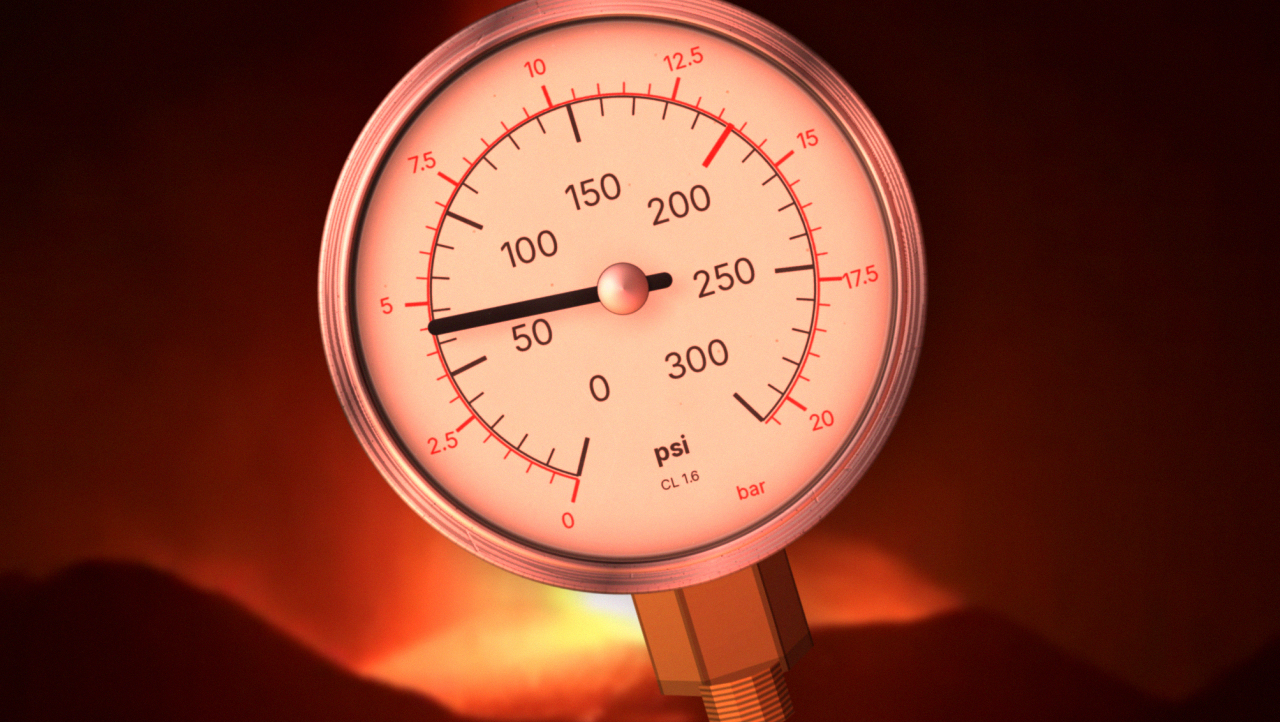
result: 65 psi
